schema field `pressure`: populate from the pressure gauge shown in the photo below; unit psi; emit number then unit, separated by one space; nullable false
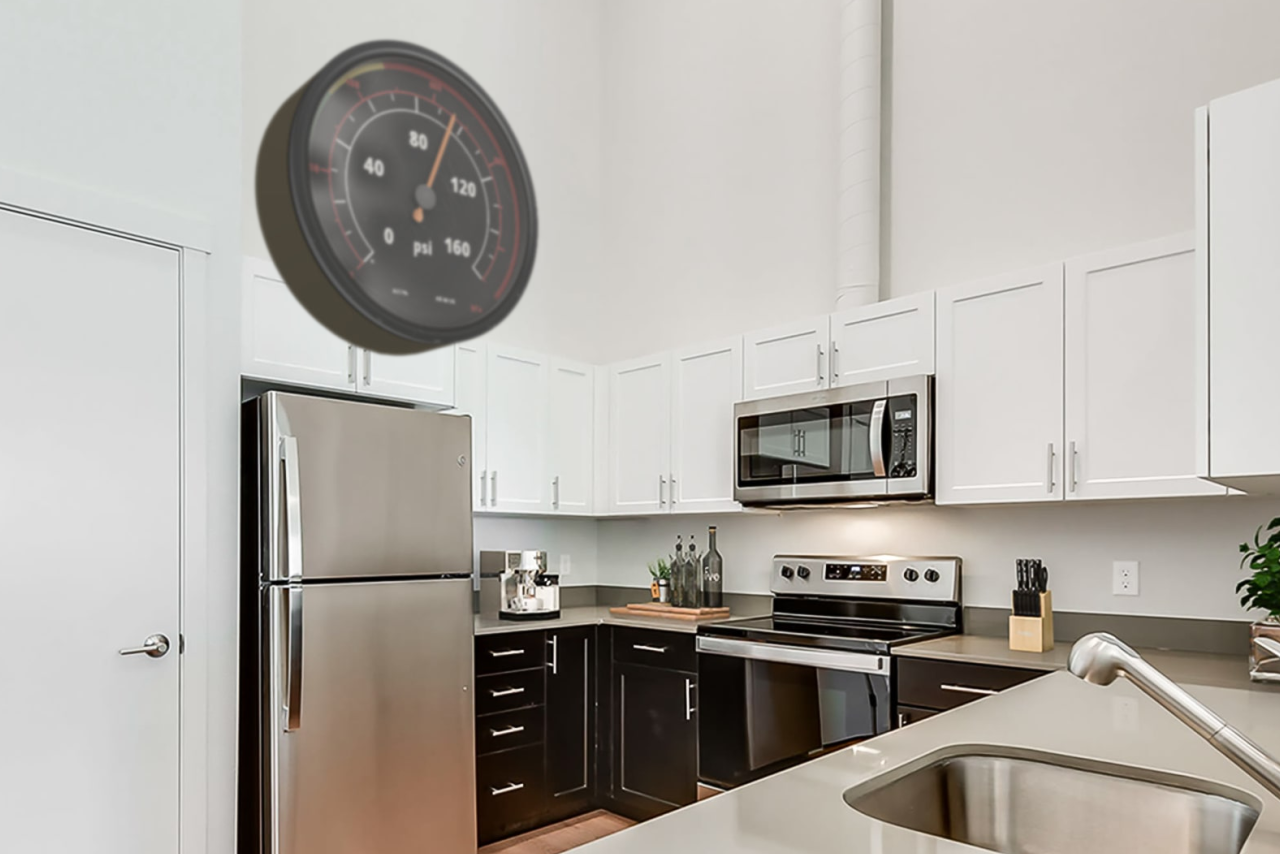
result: 95 psi
